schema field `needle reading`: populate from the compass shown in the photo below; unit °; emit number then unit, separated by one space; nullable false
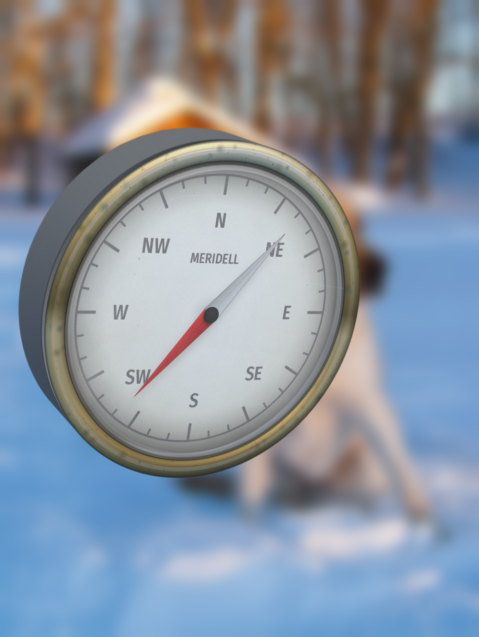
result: 220 °
